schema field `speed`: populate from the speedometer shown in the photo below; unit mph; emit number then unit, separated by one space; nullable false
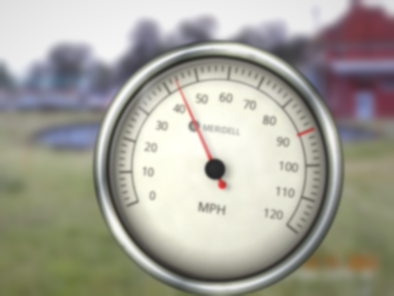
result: 44 mph
